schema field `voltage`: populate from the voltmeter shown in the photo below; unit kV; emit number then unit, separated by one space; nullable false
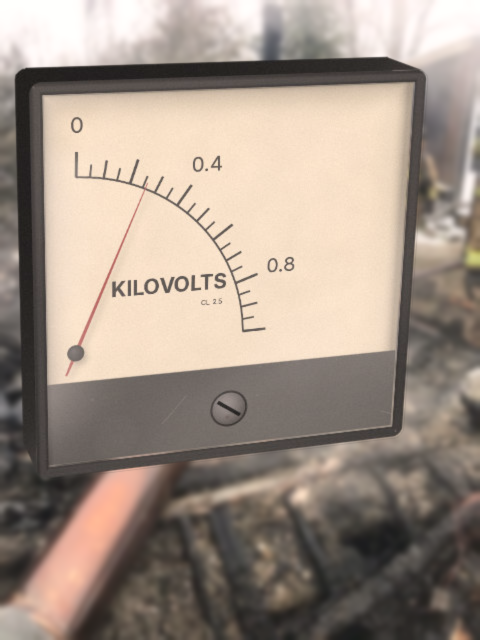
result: 0.25 kV
